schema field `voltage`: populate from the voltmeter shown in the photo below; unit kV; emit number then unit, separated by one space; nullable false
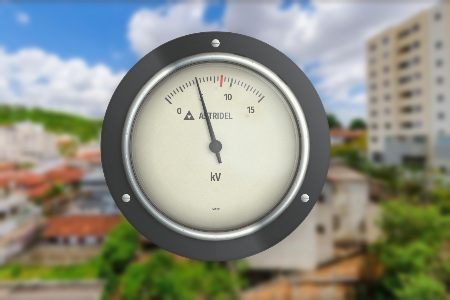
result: 5 kV
